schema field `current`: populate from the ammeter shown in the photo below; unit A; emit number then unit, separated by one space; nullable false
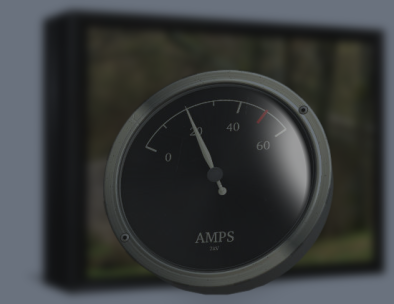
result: 20 A
